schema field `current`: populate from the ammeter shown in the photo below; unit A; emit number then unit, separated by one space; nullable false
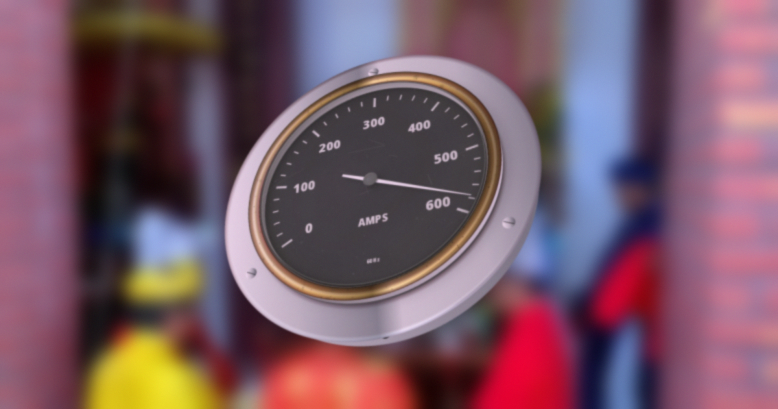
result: 580 A
